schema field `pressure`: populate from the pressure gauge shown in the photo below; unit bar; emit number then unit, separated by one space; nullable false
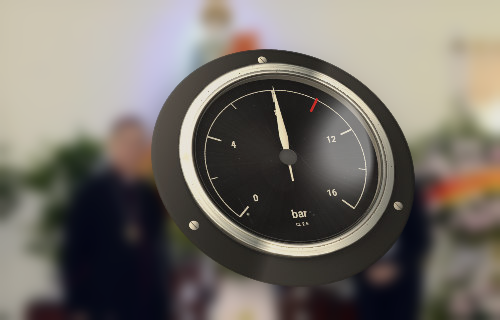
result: 8 bar
